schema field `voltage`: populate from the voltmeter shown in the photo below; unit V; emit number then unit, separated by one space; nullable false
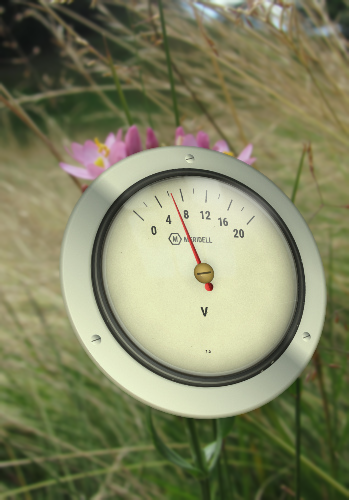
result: 6 V
